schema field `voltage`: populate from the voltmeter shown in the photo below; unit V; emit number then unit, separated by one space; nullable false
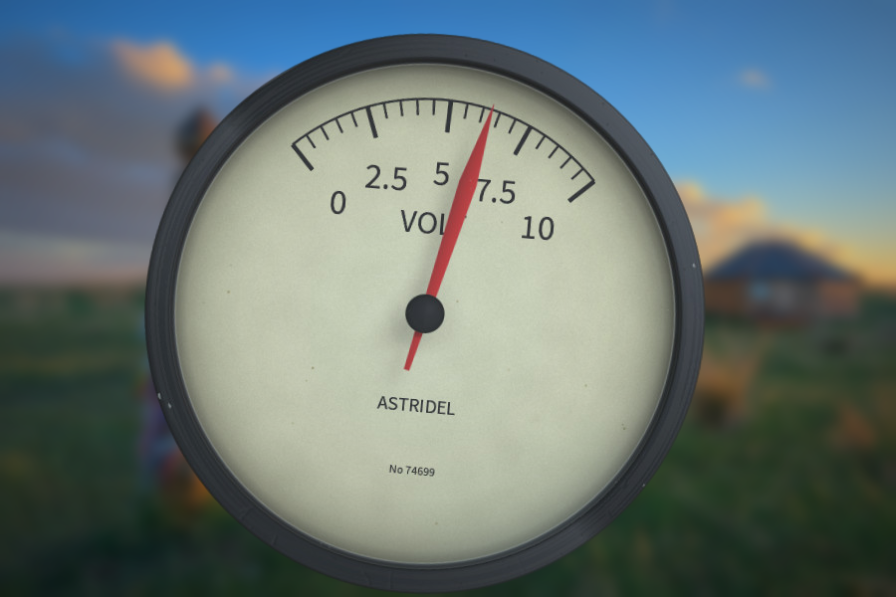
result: 6.25 V
